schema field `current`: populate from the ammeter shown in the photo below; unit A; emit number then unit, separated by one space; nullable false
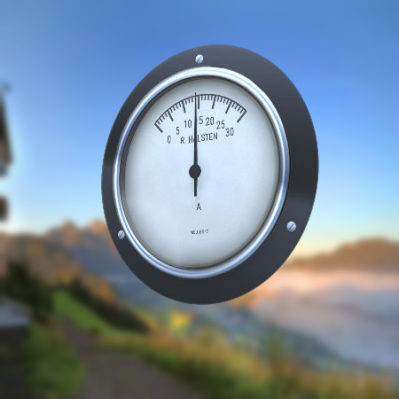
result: 15 A
